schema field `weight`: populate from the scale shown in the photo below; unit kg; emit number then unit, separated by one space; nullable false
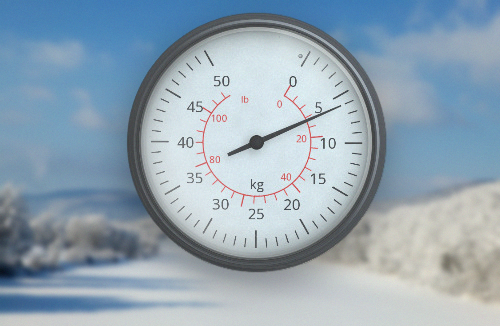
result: 6 kg
